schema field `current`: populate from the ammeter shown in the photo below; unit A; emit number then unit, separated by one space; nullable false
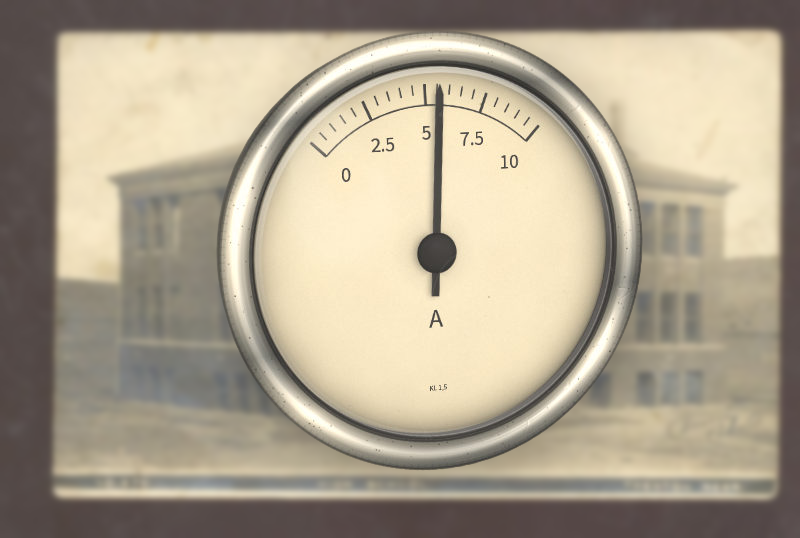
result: 5.5 A
